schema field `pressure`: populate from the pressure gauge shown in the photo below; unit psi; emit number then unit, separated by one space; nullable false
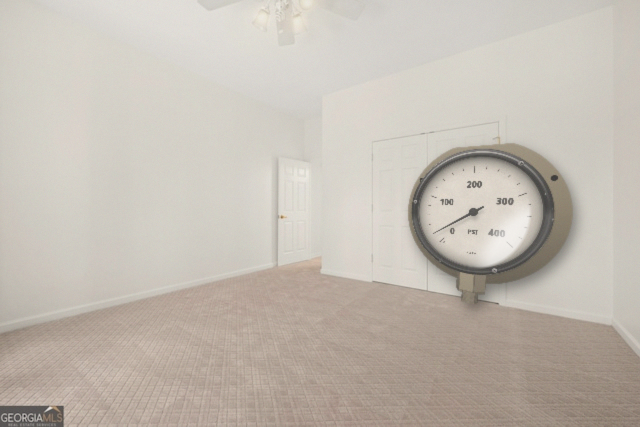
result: 20 psi
